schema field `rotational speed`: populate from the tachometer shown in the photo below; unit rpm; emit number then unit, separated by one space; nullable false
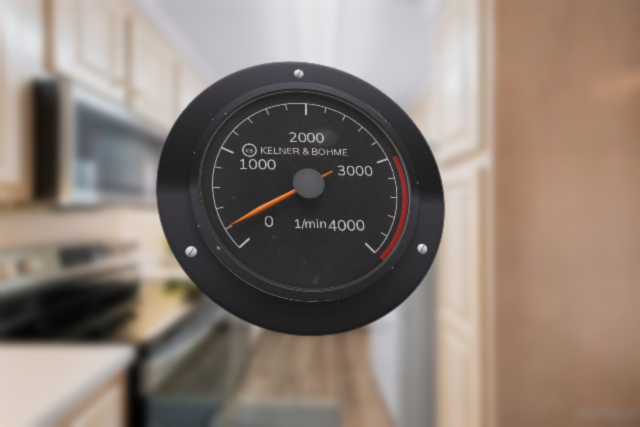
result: 200 rpm
